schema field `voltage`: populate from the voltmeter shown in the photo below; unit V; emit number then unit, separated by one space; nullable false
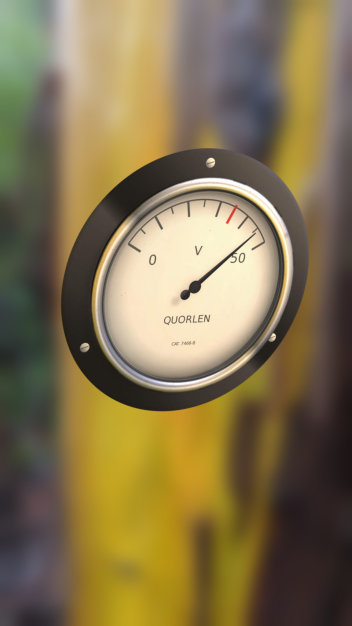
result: 45 V
